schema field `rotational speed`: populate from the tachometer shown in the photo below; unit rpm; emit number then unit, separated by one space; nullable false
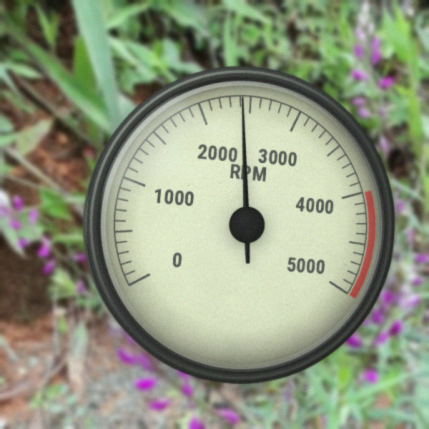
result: 2400 rpm
